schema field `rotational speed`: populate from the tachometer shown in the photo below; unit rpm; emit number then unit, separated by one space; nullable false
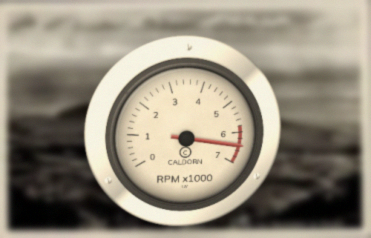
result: 6400 rpm
